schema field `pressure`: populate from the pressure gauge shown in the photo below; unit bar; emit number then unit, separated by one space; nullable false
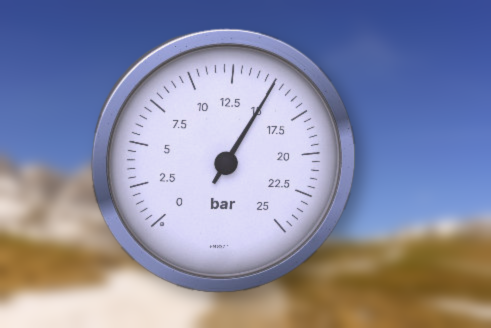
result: 15 bar
